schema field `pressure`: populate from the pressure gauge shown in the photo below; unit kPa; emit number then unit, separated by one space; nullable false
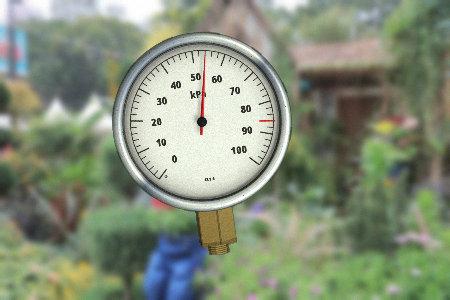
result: 54 kPa
